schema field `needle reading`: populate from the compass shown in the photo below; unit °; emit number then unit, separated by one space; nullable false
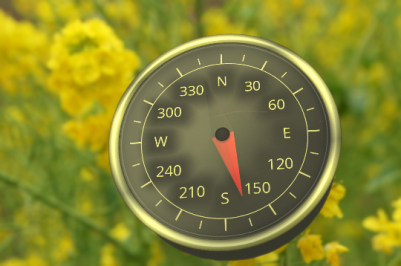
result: 165 °
